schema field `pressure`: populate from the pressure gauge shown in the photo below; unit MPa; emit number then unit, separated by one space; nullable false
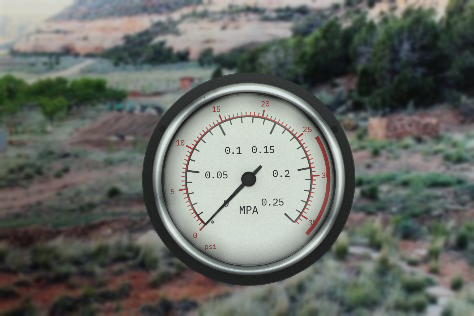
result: 0 MPa
